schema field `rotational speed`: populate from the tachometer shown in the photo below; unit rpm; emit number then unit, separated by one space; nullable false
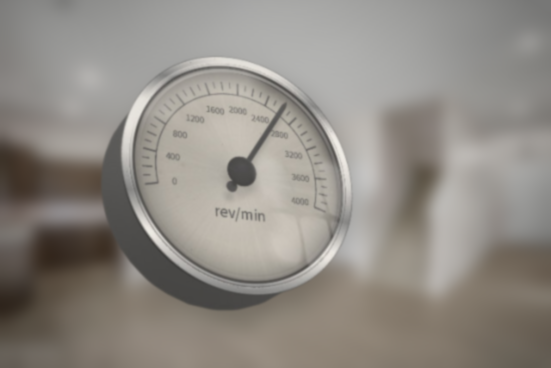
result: 2600 rpm
